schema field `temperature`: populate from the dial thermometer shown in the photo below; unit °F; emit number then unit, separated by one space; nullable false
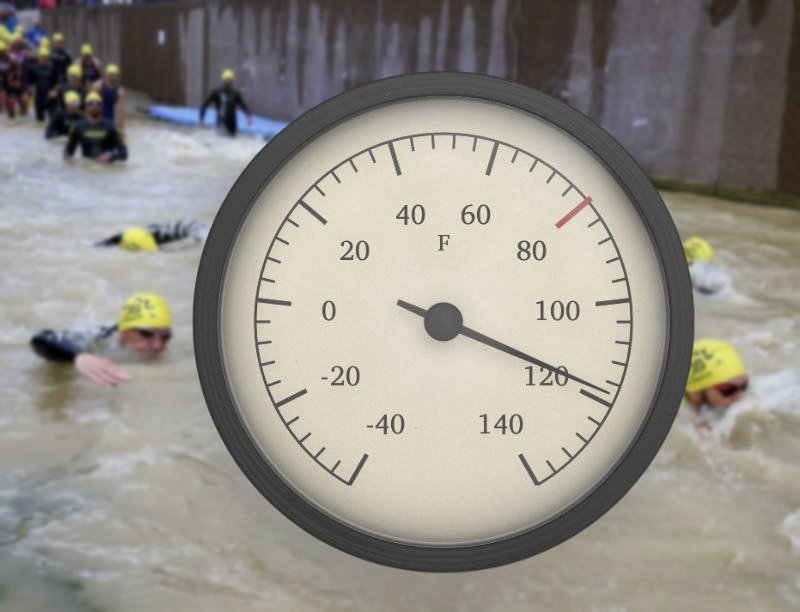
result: 118 °F
